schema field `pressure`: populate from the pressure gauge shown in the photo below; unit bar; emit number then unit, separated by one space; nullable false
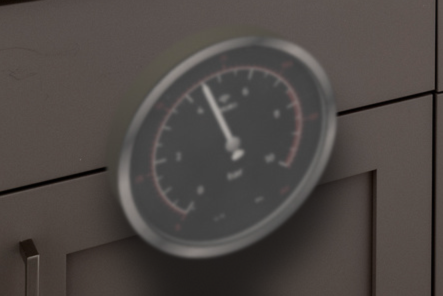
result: 4.5 bar
